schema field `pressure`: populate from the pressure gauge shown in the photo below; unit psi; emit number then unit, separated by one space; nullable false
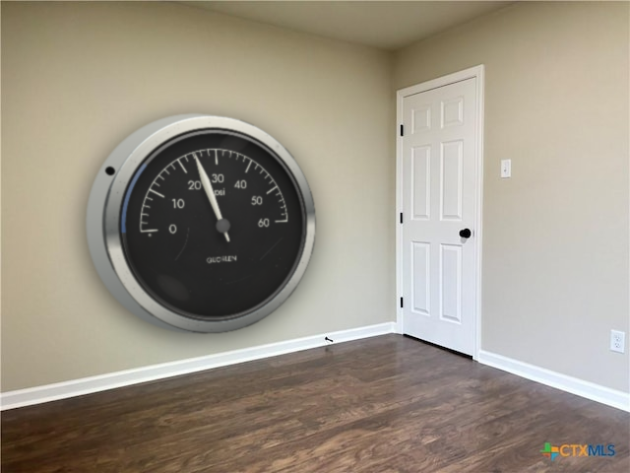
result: 24 psi
